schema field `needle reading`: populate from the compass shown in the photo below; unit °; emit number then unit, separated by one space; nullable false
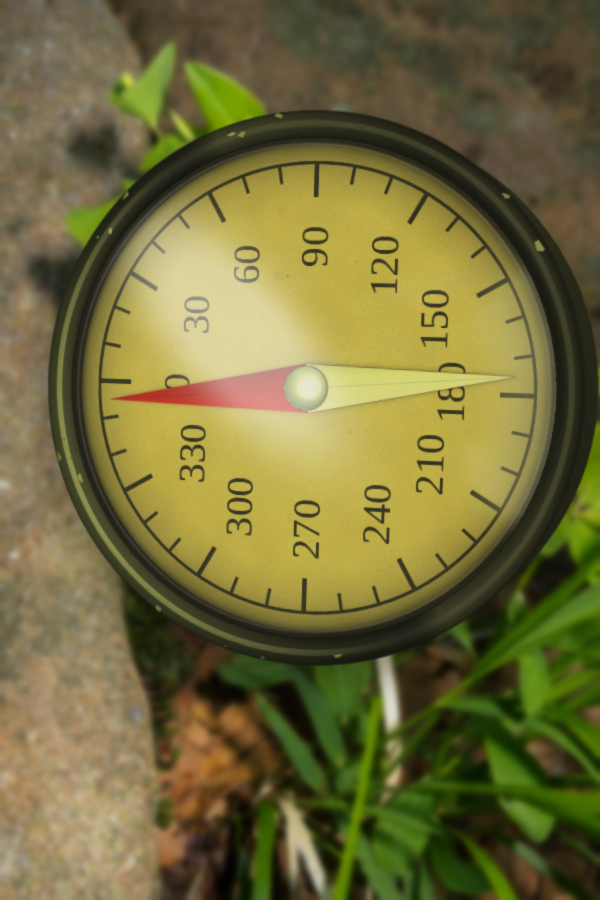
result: 355 °
